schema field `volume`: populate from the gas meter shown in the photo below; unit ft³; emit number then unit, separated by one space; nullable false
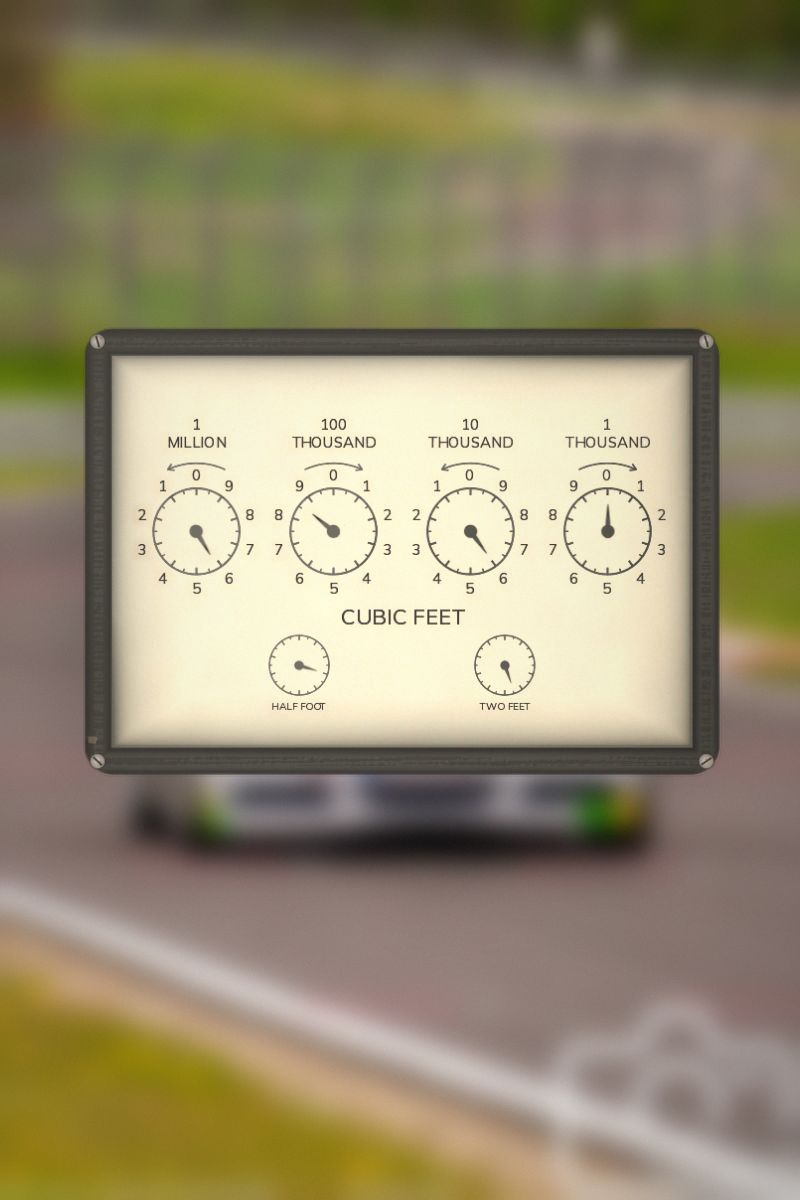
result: 586000 ft³
